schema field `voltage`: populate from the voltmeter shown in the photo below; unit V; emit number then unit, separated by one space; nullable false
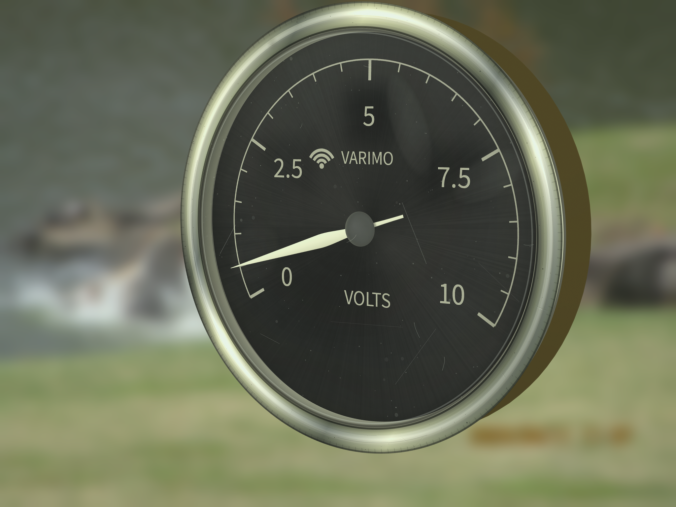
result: 0.5 V
